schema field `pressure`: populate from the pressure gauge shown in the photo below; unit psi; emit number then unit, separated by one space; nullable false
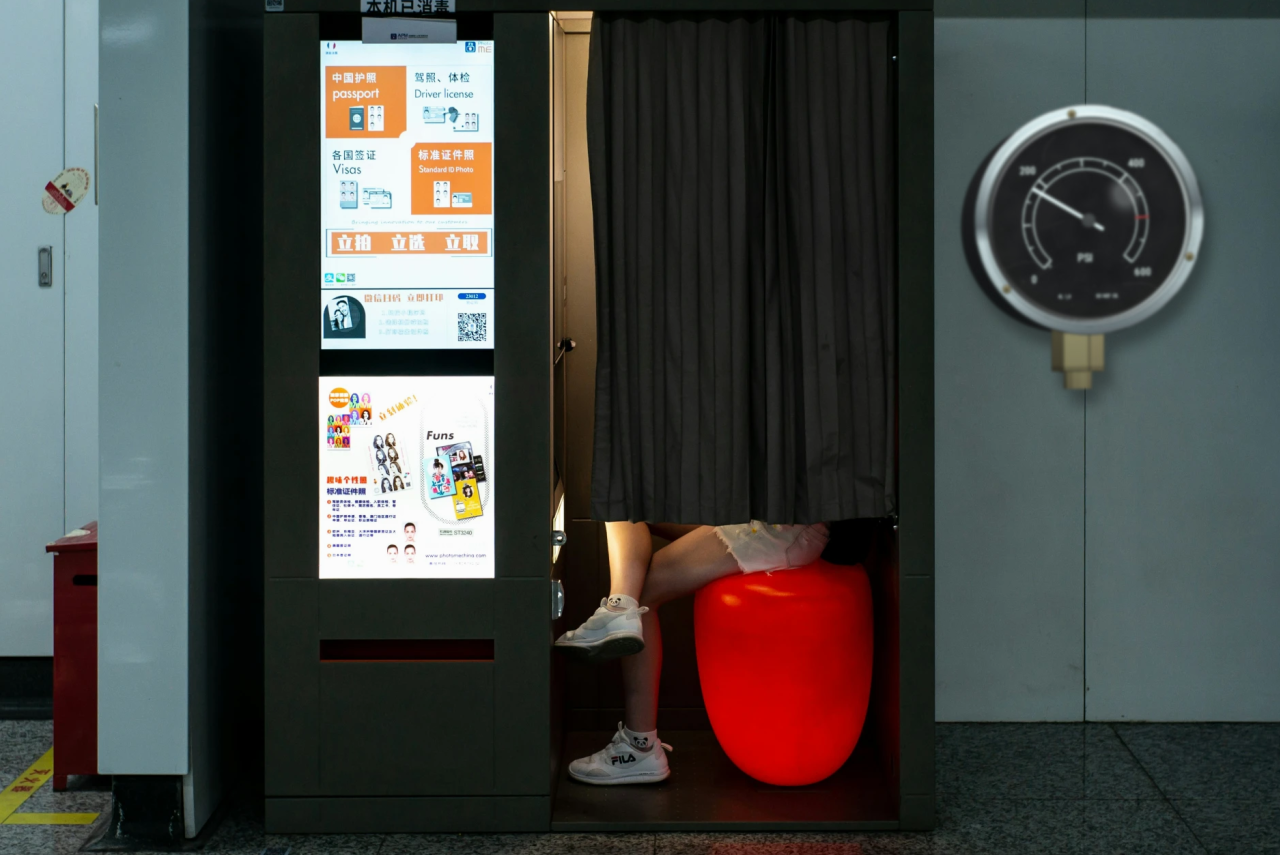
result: 175 psi
